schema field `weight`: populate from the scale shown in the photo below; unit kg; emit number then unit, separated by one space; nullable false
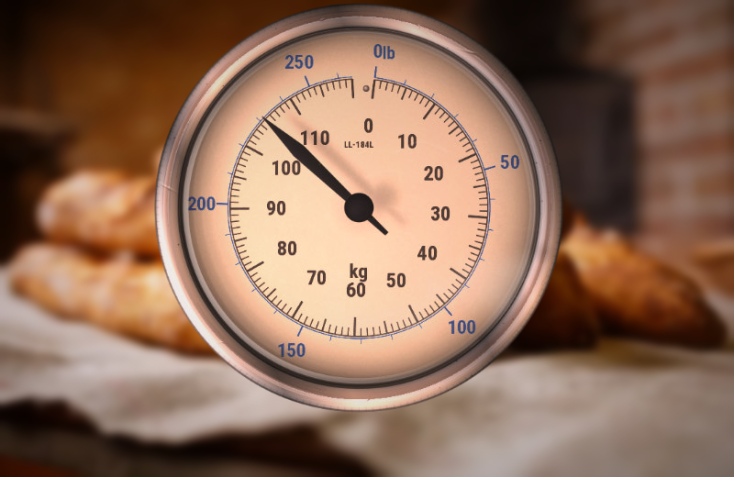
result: 105 kg
